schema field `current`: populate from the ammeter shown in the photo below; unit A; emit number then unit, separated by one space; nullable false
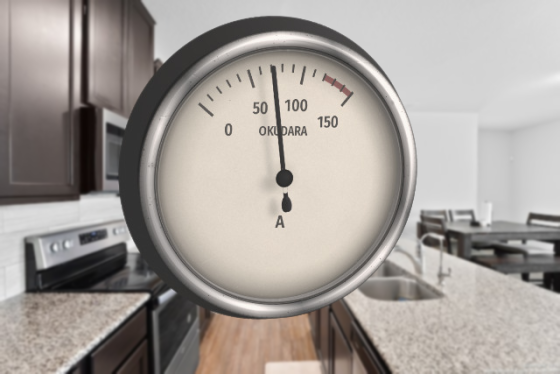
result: 70 A
